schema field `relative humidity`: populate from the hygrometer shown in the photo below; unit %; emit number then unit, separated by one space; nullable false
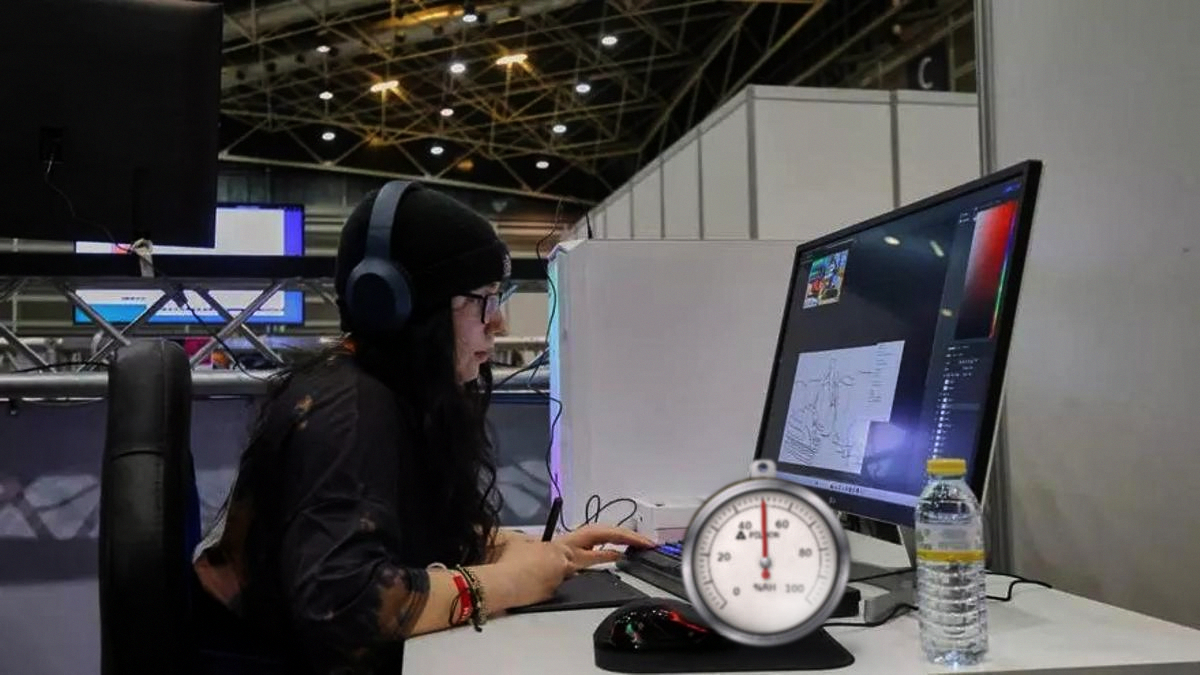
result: 50 %
